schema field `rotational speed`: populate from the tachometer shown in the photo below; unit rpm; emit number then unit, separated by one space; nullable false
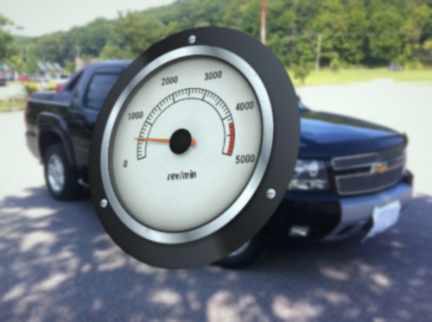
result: 500 rpm
